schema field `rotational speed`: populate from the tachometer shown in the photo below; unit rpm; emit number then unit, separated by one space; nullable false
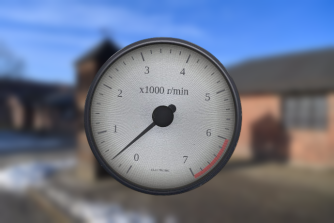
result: 400 rpm
